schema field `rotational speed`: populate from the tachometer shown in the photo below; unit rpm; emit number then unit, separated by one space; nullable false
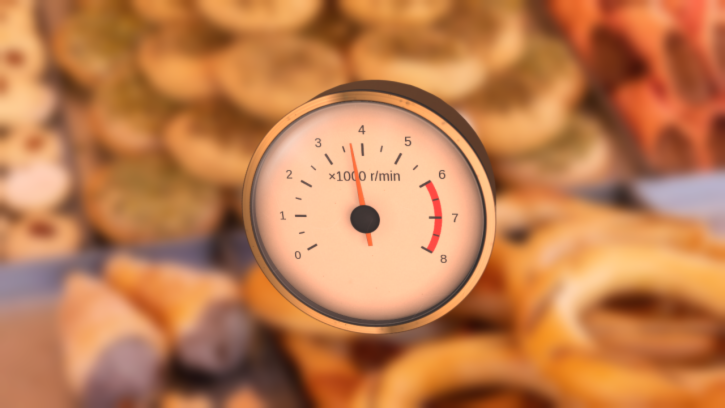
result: 3750 rpm
